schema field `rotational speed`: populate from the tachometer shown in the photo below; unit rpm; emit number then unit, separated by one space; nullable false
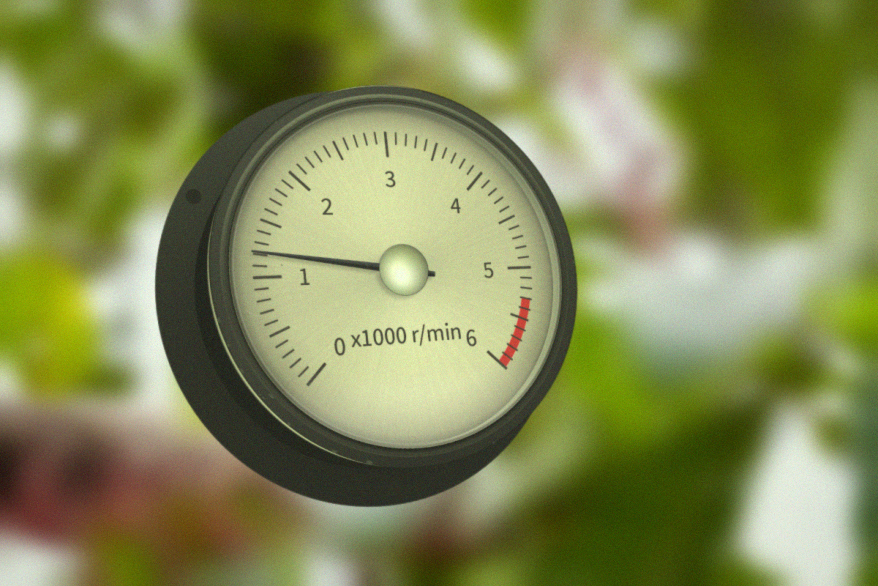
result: 1200 rpm
